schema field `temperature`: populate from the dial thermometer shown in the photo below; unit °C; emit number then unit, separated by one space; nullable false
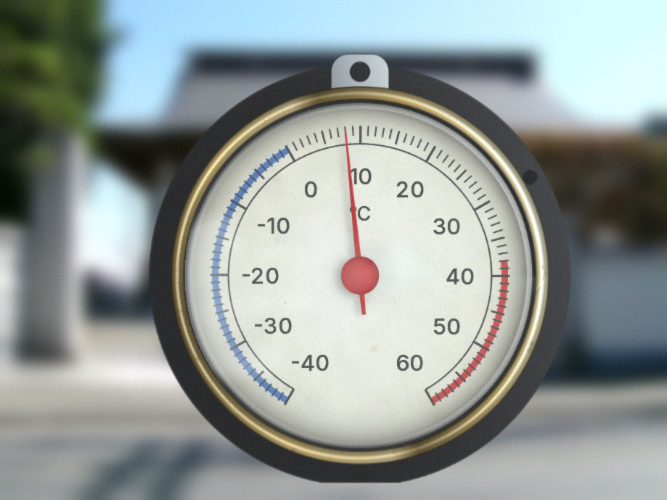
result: 8 °C
